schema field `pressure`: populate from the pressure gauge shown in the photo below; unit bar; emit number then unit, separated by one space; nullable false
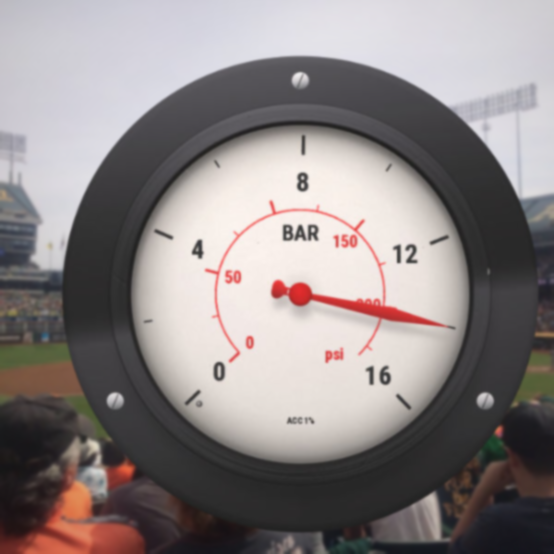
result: 14 bar
